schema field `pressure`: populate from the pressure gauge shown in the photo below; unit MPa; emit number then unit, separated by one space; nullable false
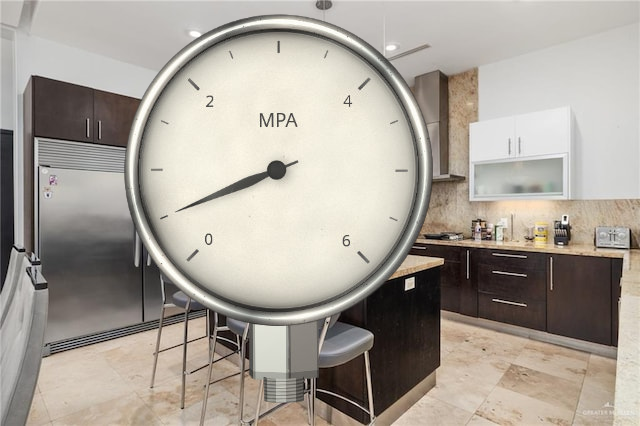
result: 0.5 MPa
